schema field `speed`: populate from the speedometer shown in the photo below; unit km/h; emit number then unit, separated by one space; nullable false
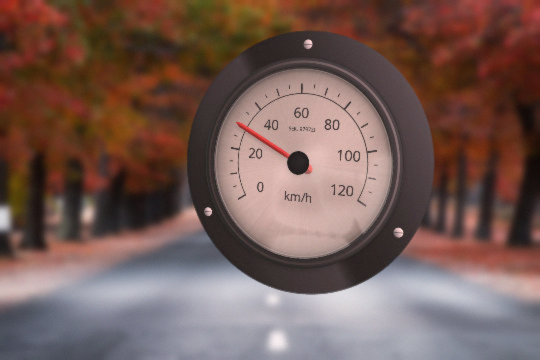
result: 30 km/h
